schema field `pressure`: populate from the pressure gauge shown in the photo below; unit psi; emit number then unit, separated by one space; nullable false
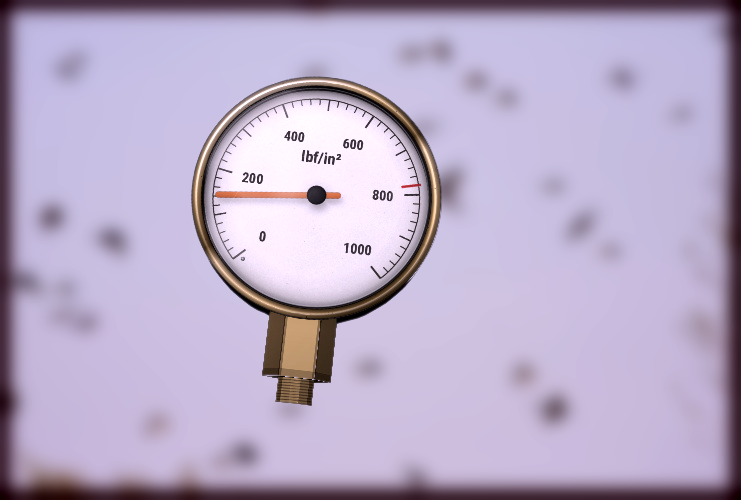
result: 140 psi
